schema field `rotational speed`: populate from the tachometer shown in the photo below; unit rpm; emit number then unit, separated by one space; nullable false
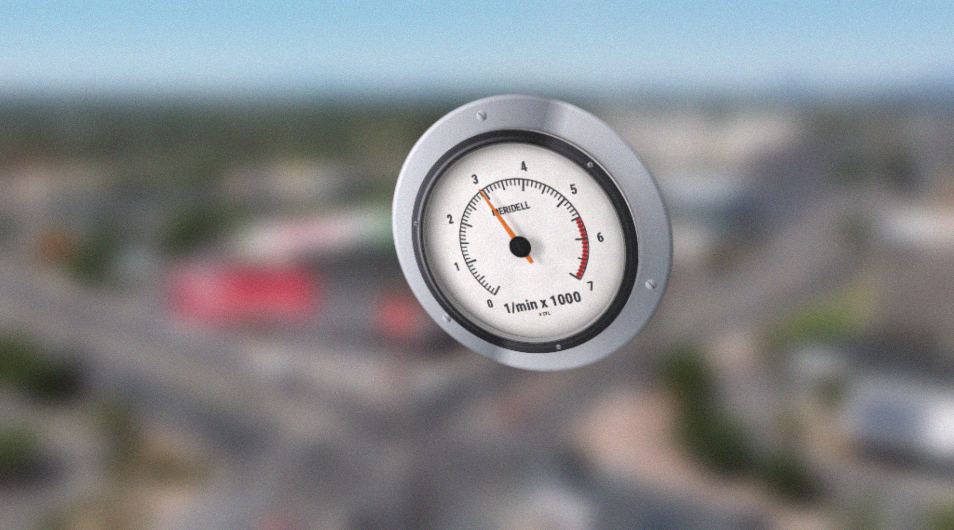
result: 3000 rpm
